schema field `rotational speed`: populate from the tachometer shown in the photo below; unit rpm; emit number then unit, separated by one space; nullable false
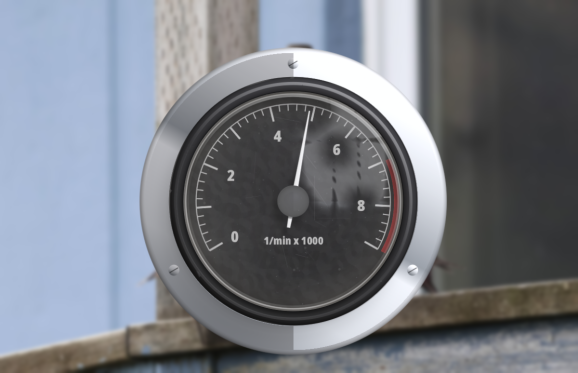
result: 4900 rpm
